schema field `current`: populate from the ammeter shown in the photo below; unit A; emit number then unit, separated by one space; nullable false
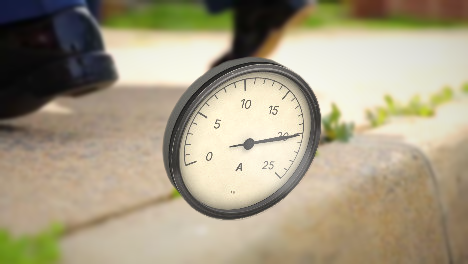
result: 20 A
